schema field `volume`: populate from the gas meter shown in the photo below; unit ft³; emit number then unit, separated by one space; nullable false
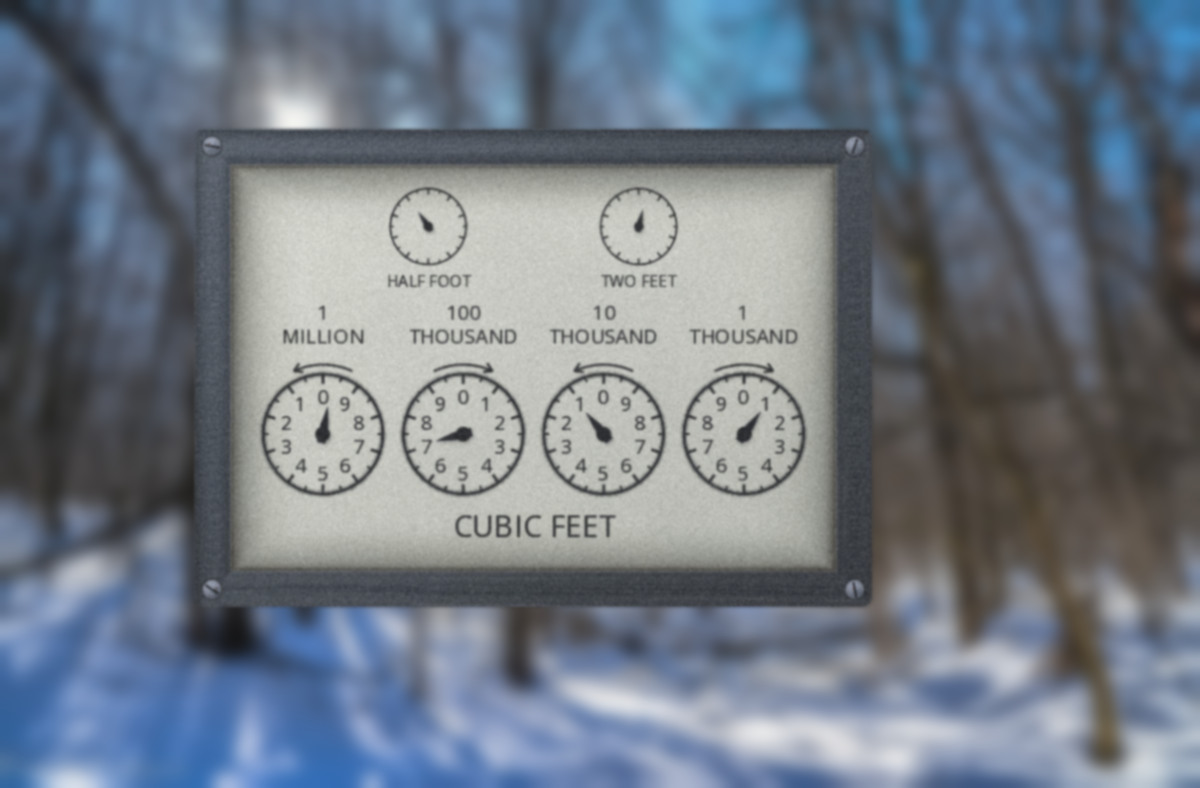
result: 971100 ft³
